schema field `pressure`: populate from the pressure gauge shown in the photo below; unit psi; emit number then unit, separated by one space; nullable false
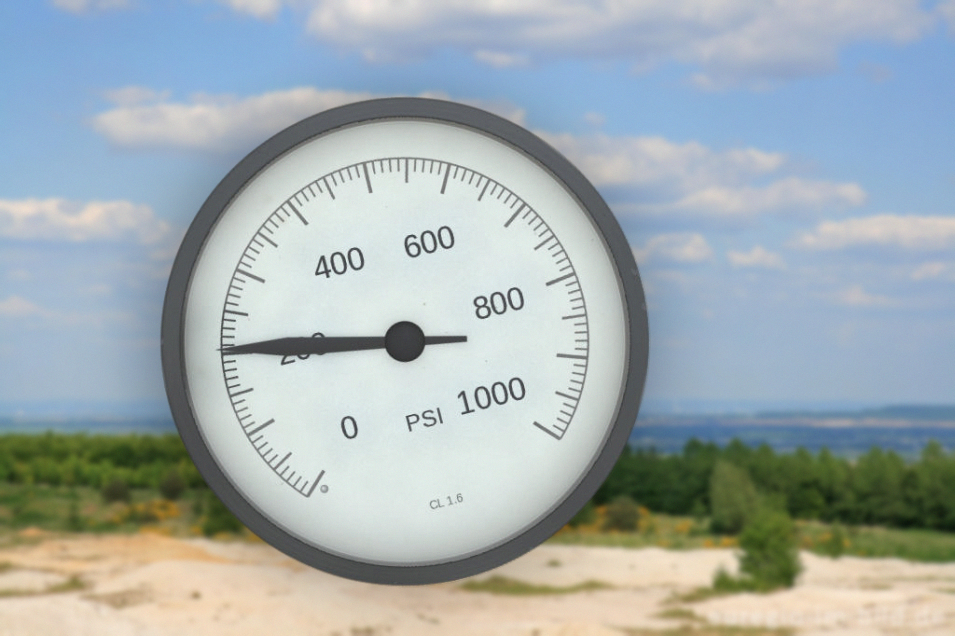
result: 205 psi
